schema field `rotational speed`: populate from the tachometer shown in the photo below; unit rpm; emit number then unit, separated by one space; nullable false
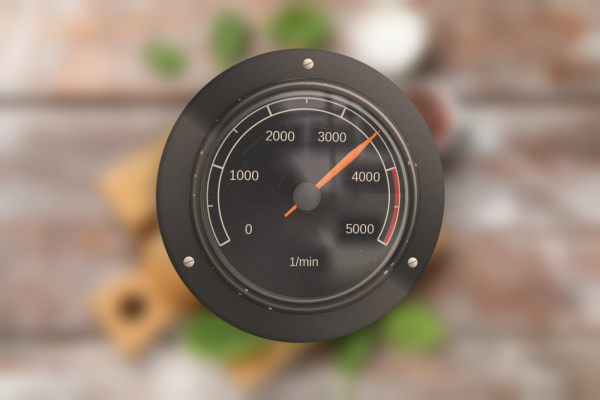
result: 3500 rpm
